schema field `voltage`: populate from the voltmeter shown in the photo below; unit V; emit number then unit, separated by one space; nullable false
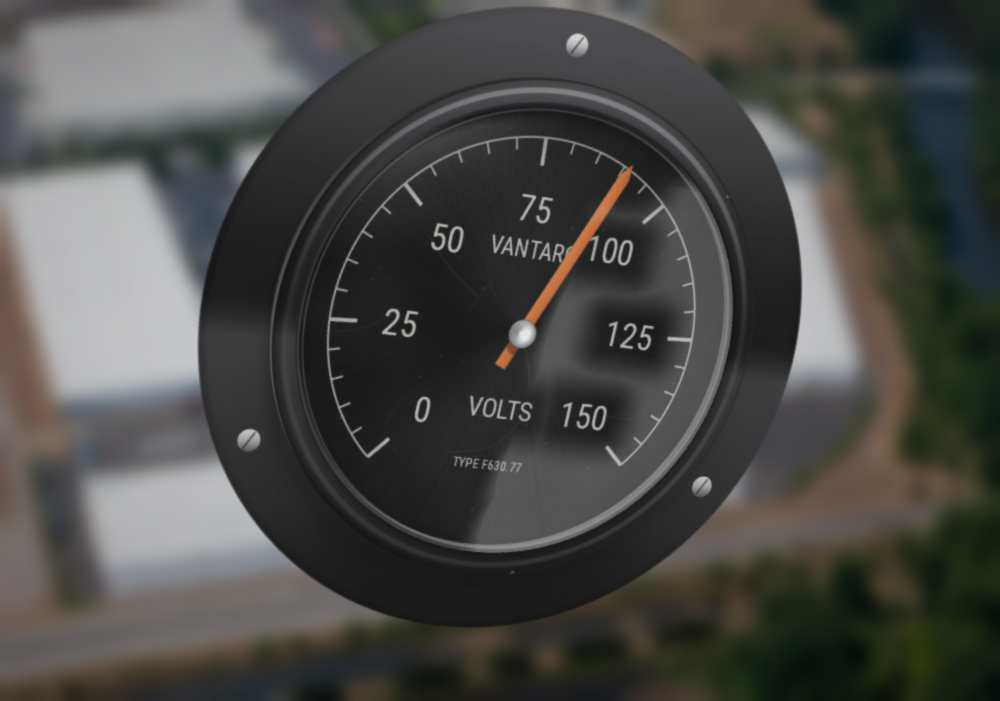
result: 90 V
